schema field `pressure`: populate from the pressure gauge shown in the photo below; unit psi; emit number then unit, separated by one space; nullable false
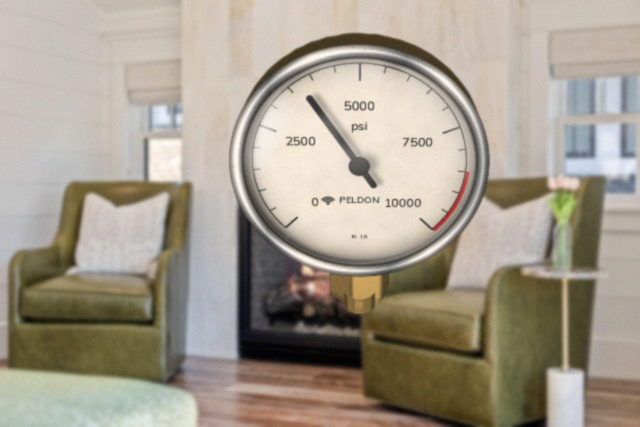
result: 3750 psi
